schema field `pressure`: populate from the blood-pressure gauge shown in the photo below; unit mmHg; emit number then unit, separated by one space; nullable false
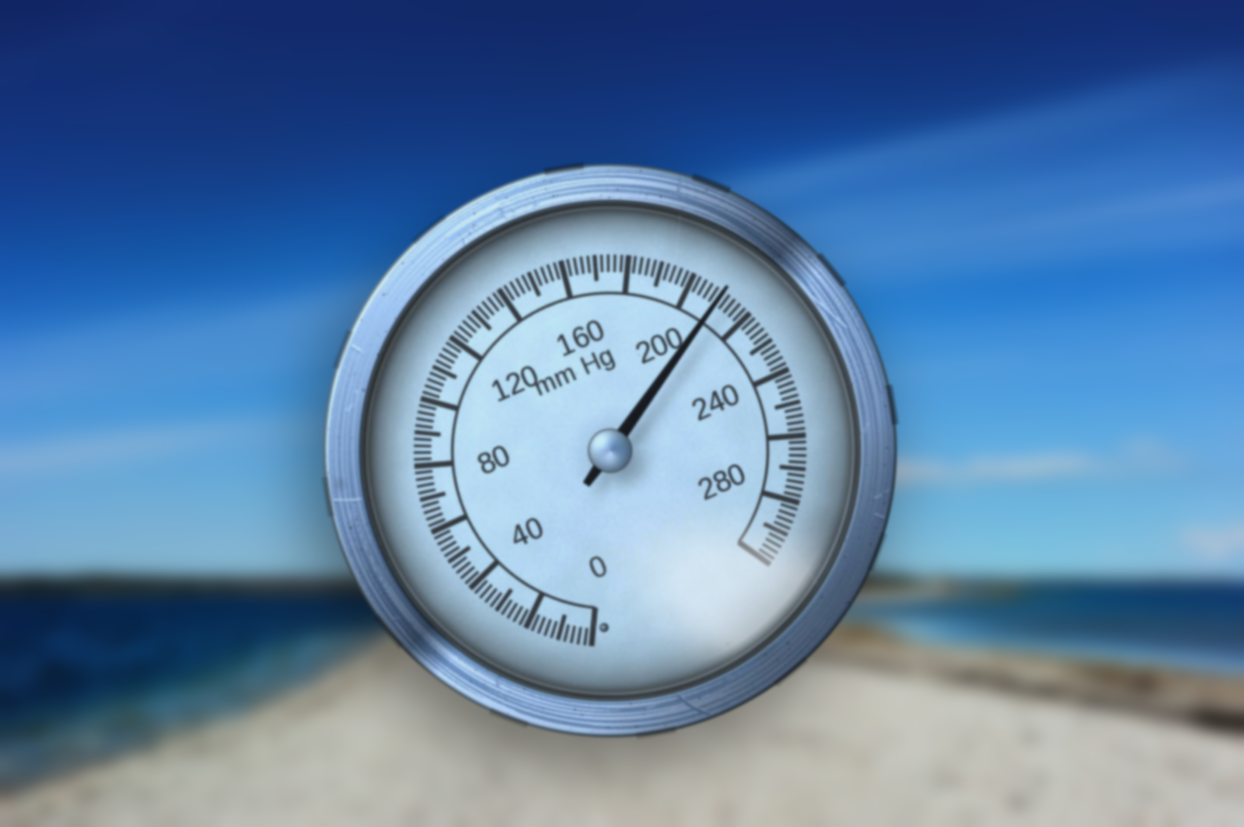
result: 210 mmHg
